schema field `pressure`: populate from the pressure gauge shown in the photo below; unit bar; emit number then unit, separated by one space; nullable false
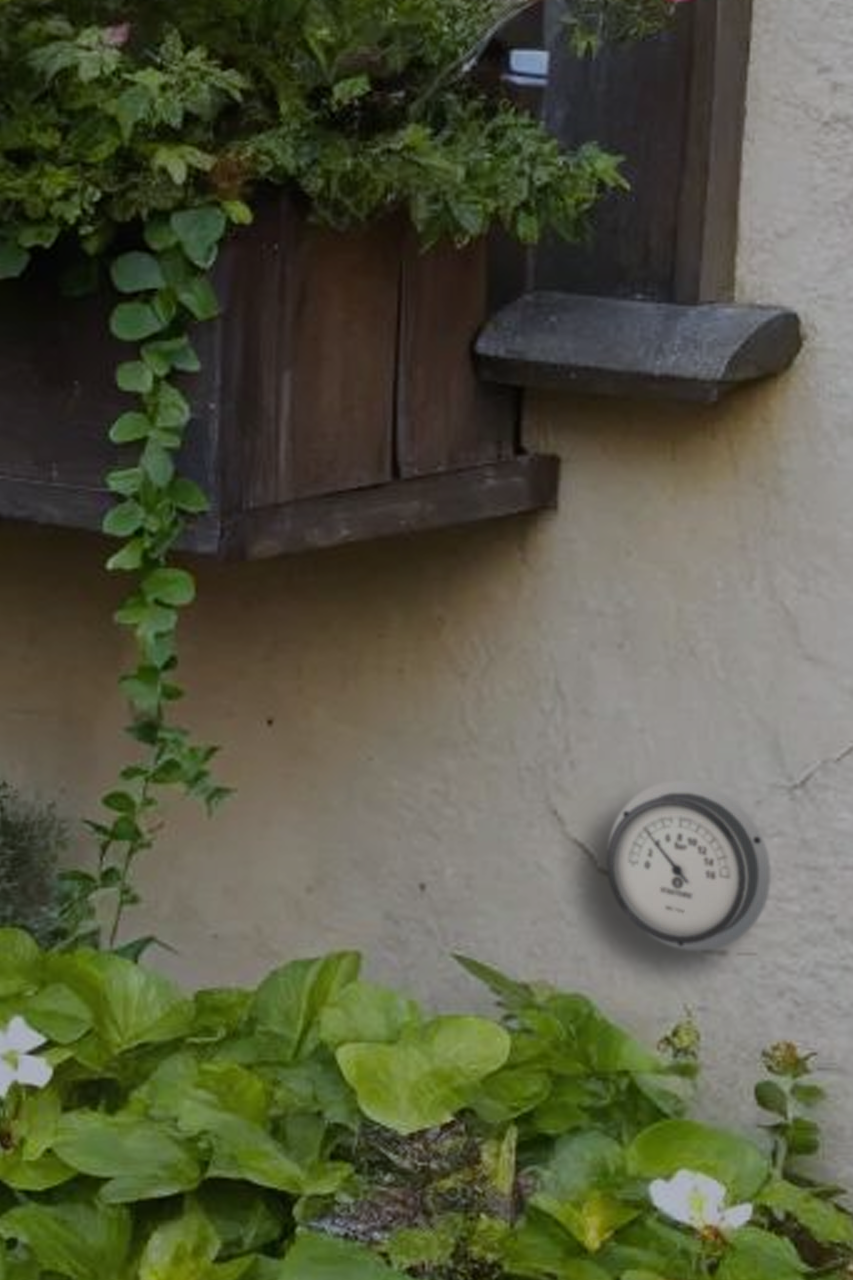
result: 4 bar
